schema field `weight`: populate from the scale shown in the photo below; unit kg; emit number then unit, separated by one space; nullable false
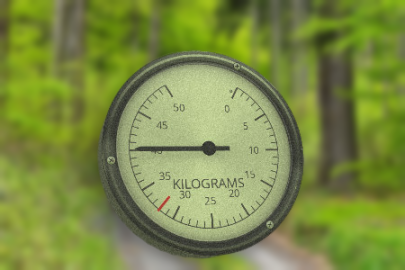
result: 40 kg
